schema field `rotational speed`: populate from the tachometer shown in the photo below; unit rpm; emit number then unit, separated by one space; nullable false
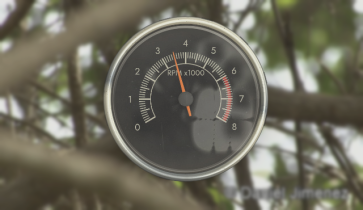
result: 3500 rpm
